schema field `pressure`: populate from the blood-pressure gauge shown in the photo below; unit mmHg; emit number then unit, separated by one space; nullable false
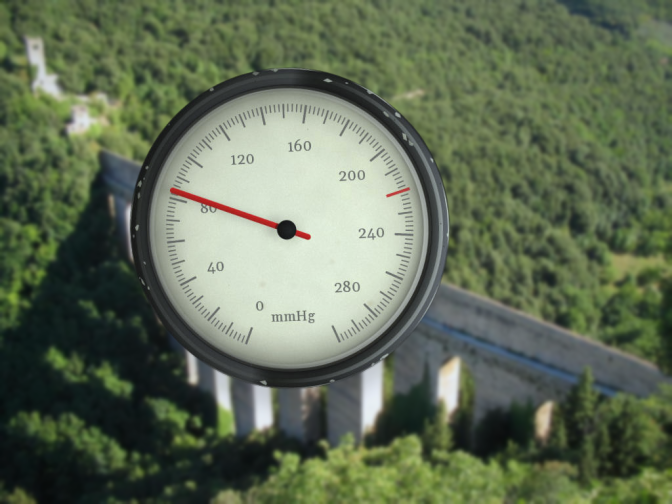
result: 84 mmHg
